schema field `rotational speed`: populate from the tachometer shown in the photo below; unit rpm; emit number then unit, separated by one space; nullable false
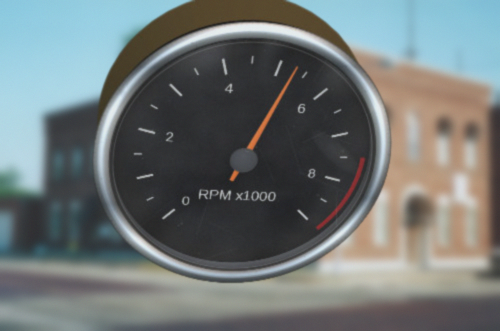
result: 5250 rpm
